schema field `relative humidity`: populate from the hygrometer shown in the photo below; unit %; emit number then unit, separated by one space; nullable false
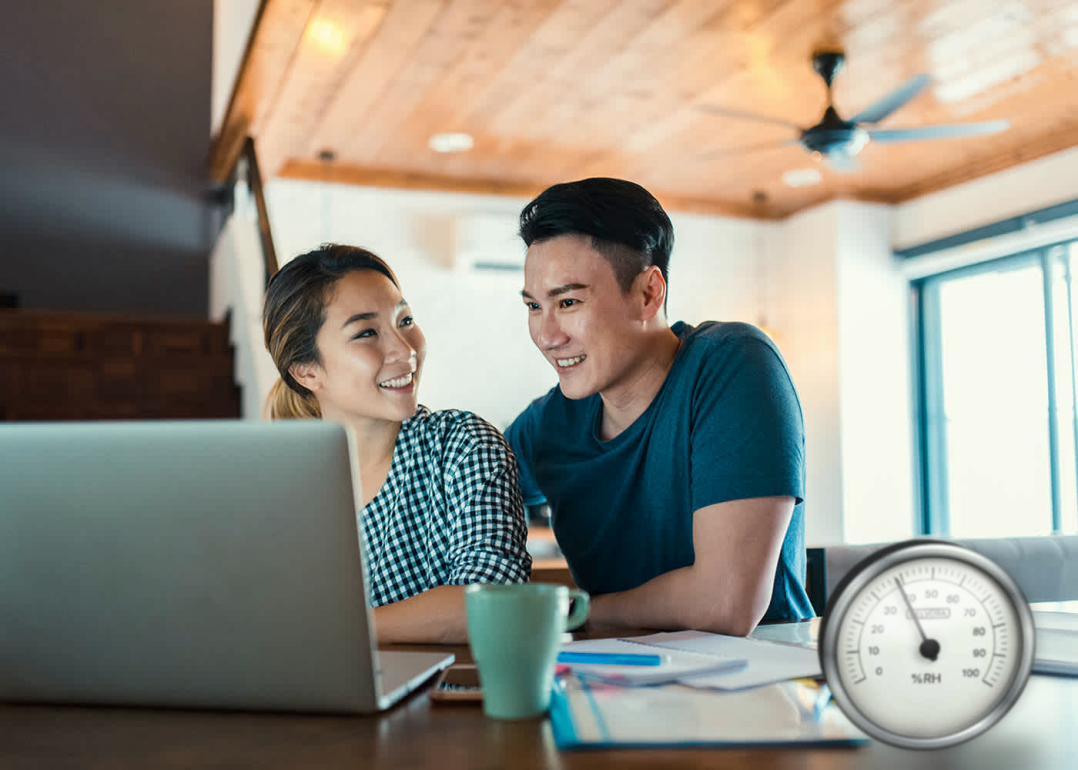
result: 38 %
